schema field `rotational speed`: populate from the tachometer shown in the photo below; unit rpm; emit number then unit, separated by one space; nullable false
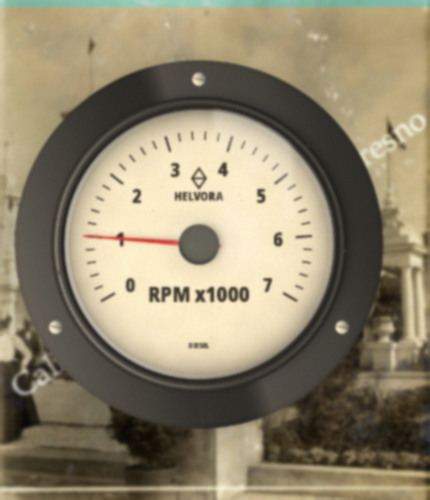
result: 1000 rpm
